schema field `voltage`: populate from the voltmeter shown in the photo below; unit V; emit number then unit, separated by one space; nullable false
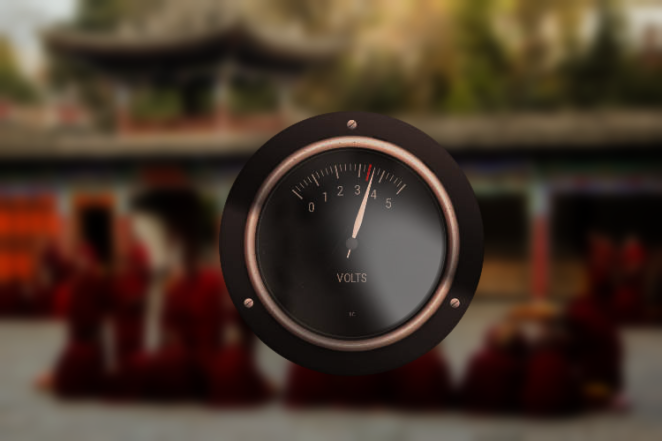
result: 3.6 V
